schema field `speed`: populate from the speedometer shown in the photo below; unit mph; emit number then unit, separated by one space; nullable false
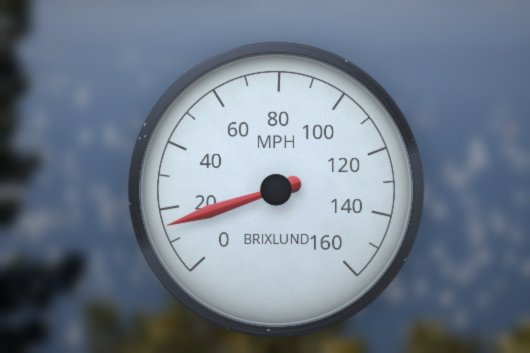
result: 15 mph
